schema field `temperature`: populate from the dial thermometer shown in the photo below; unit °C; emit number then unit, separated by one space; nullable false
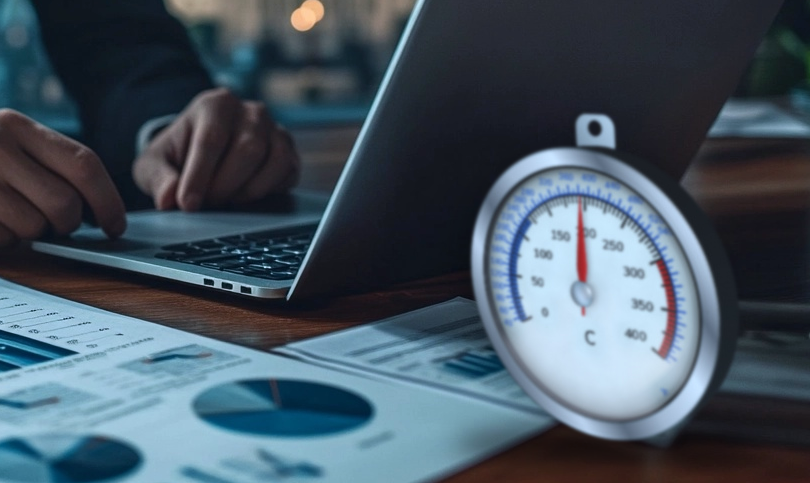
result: 200 °C
